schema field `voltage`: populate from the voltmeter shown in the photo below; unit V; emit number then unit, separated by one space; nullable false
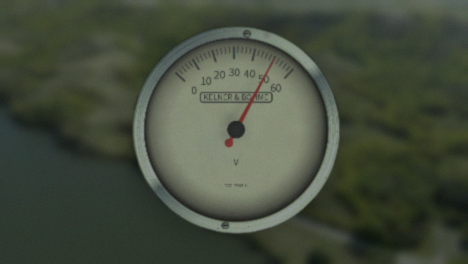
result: 50 V
